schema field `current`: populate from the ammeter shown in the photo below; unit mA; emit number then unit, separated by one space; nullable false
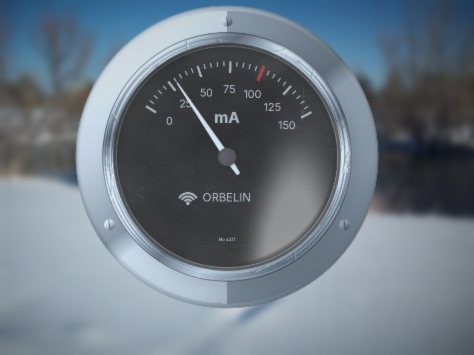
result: 30 mA
